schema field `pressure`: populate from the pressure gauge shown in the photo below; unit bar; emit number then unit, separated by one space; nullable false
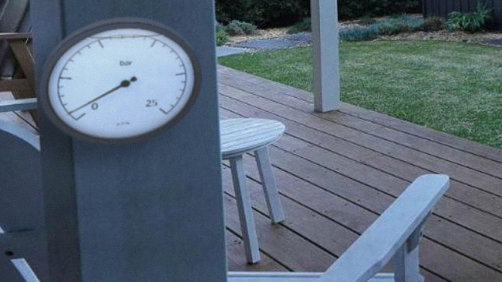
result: 1 bar
